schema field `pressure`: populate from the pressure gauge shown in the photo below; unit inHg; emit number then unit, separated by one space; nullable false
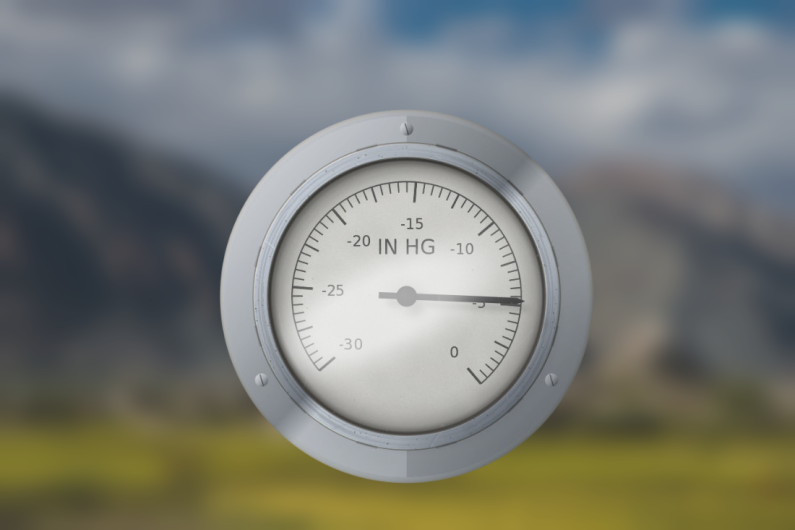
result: -5.25 inHg
